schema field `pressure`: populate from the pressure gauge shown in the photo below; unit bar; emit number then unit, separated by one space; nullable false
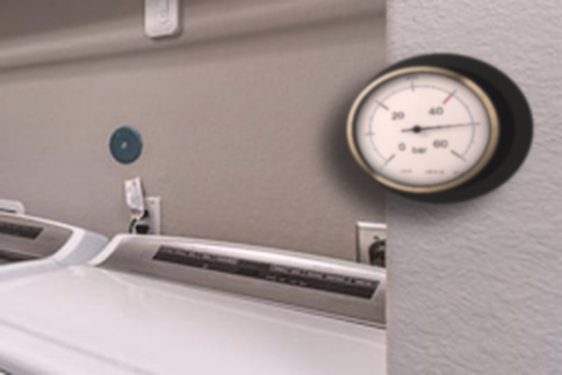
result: 50 bar
